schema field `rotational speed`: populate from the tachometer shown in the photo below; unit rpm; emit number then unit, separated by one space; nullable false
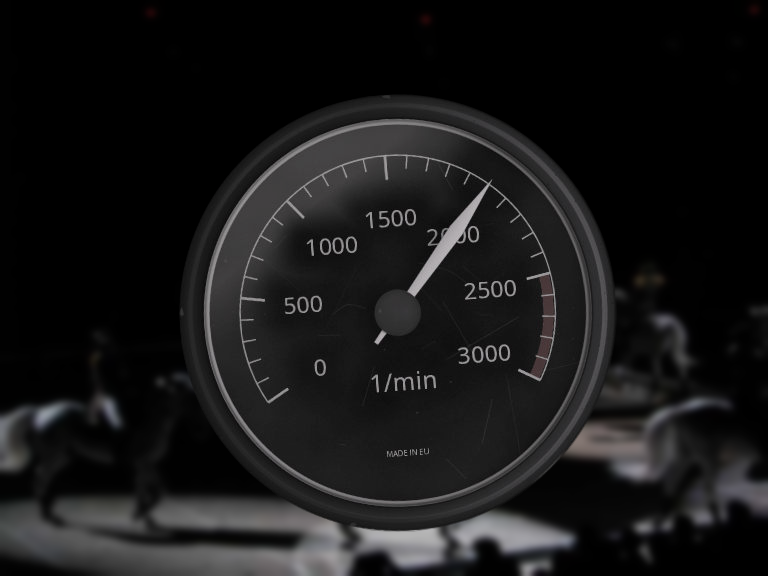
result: 2000 rpm
